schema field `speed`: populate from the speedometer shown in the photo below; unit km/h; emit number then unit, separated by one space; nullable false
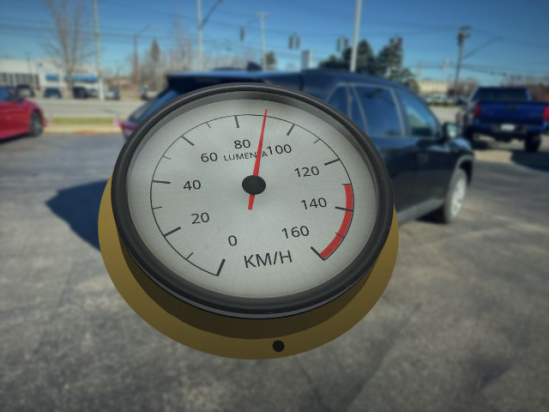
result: 90 km/h
